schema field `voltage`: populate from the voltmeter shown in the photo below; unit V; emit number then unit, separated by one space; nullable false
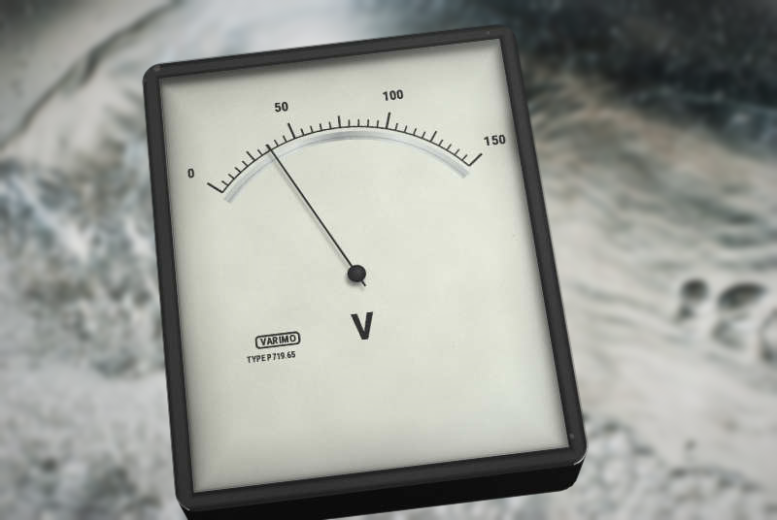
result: 35 V
